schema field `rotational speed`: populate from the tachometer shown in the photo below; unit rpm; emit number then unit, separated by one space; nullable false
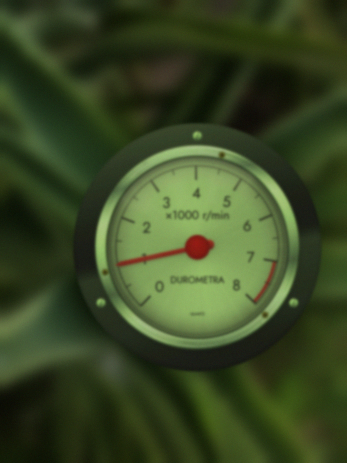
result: 1000 rpm
